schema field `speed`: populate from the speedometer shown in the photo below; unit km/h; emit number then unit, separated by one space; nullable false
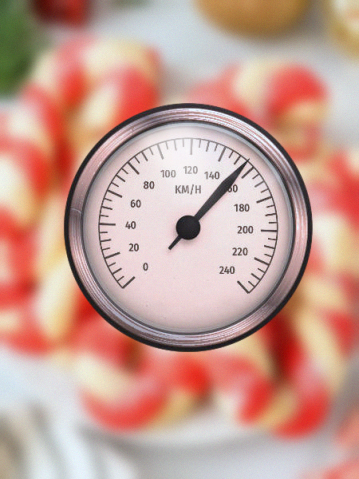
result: 155 km/h
